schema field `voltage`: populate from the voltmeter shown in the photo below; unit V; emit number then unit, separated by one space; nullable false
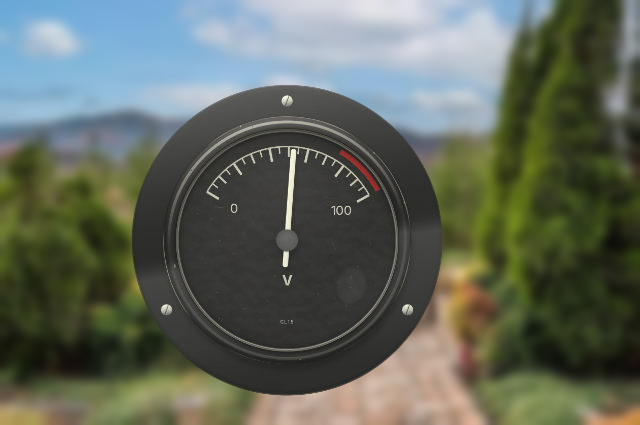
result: 52.5 V
